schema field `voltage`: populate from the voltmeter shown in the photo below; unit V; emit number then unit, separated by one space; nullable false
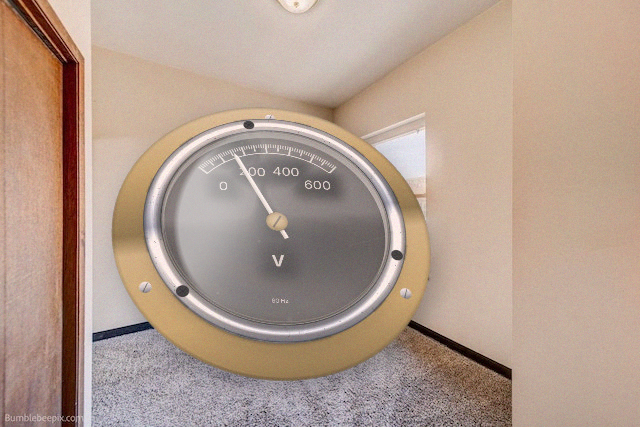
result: 150 V
